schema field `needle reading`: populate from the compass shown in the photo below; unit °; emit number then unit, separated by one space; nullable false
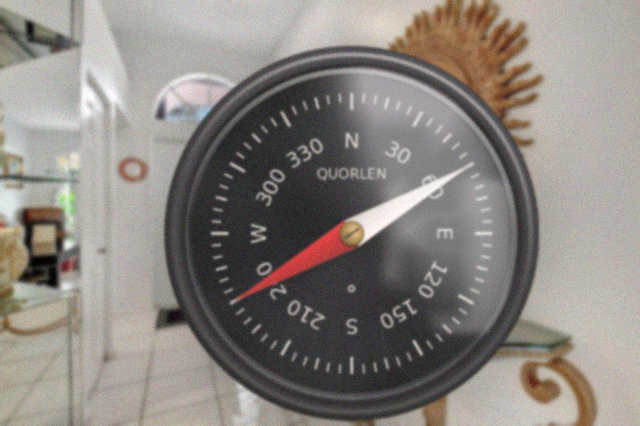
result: 240 °
